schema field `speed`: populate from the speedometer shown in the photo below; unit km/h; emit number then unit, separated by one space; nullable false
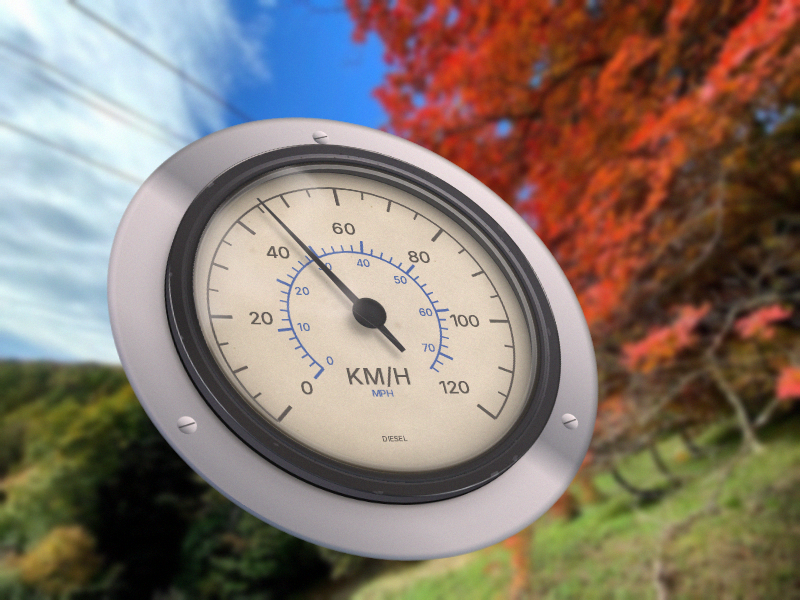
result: 45 km/h
